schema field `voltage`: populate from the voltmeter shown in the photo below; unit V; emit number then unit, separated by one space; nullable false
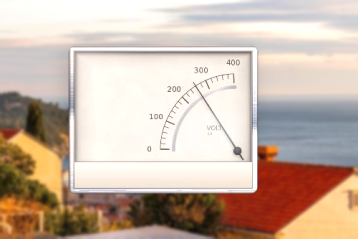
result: 260 V
